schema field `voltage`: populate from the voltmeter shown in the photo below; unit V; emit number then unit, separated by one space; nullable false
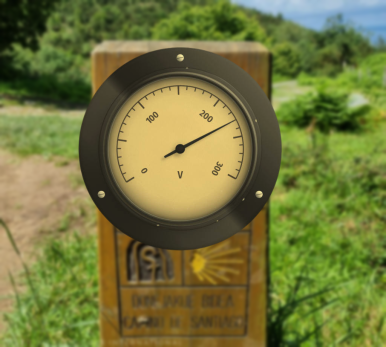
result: 230 V
